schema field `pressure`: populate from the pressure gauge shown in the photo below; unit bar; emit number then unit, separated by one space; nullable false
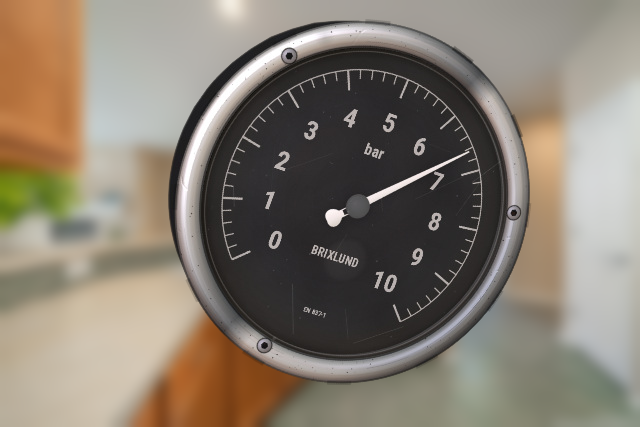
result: 6.6 bar
